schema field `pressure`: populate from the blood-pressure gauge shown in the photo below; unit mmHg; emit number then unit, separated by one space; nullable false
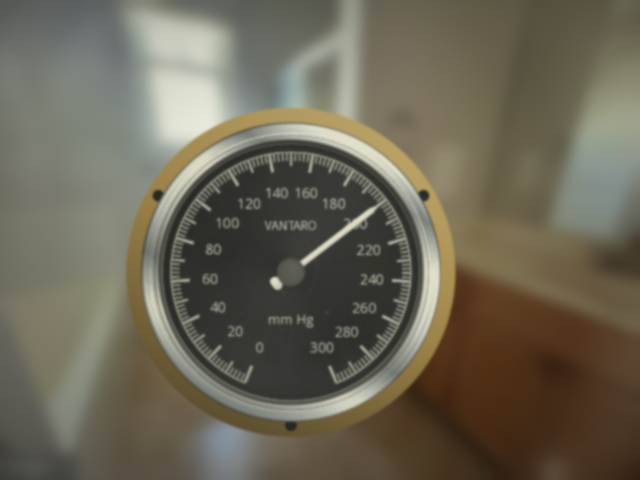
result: 200 mmHg
